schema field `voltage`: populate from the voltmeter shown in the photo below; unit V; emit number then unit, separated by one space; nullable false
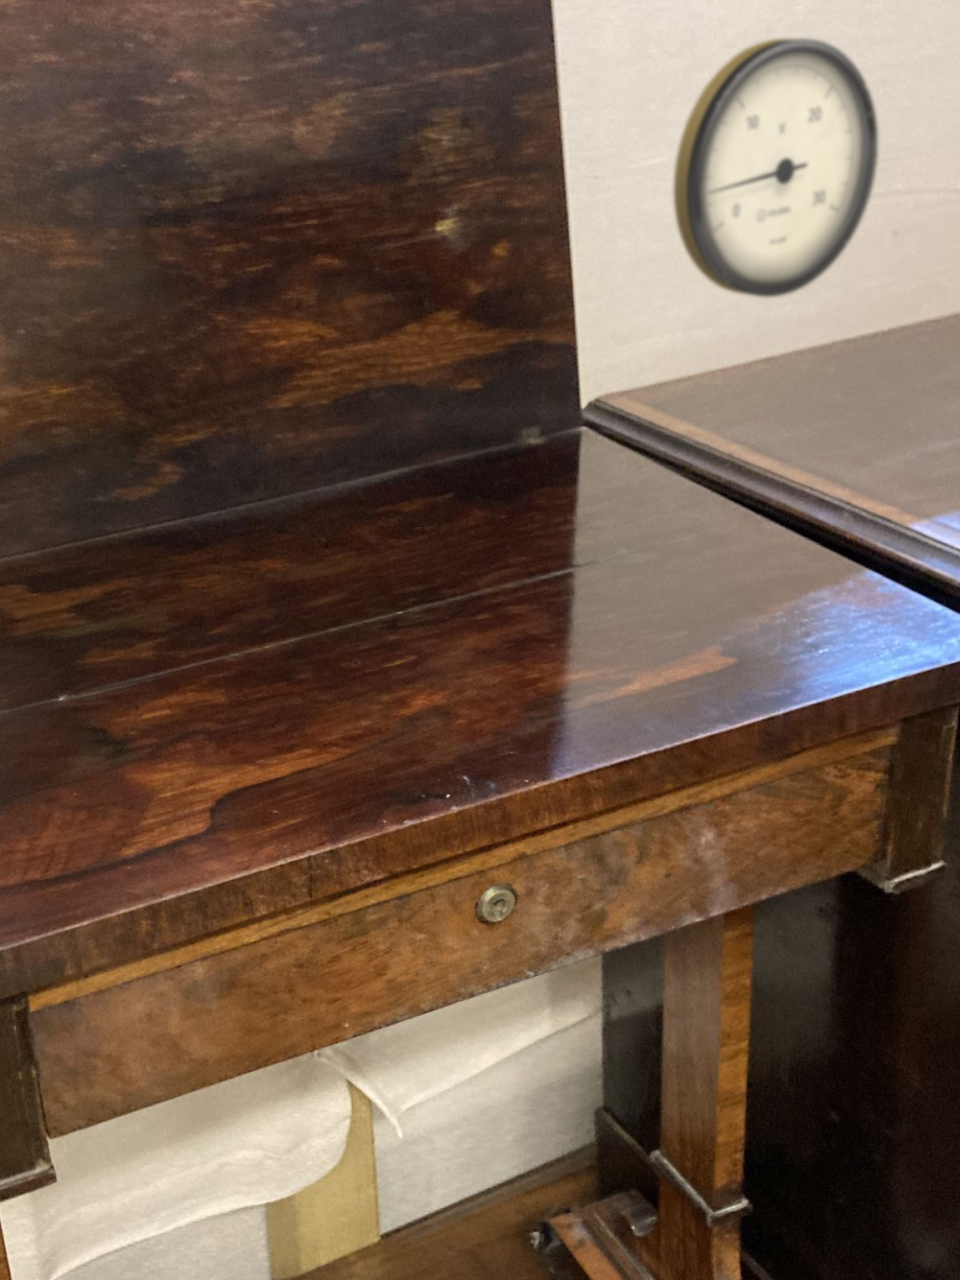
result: 3 V
